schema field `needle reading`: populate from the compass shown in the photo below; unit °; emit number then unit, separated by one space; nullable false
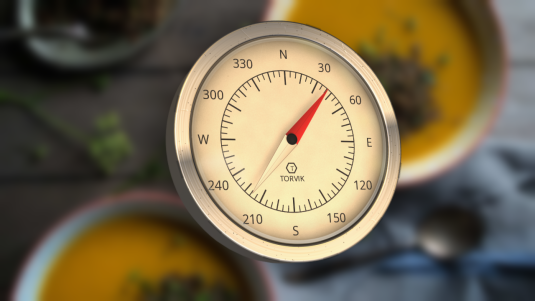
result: 40 °
